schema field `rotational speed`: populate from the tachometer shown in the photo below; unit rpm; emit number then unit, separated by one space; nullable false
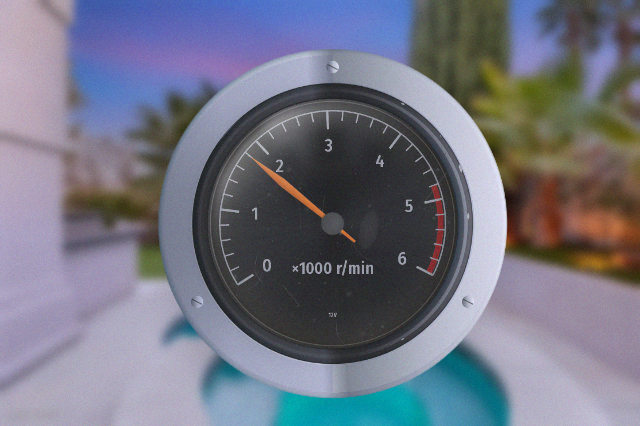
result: 1800 rpm
